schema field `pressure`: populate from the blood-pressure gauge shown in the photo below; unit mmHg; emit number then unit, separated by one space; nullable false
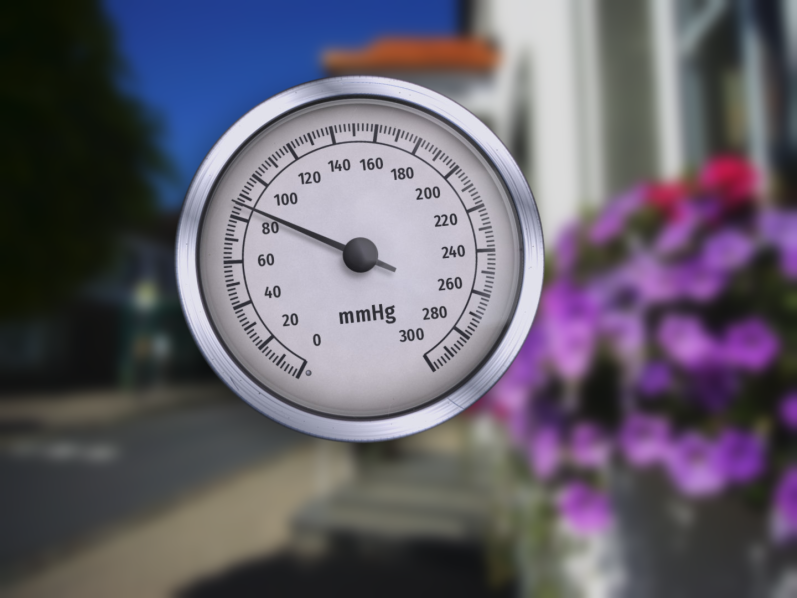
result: 86 mmHg
